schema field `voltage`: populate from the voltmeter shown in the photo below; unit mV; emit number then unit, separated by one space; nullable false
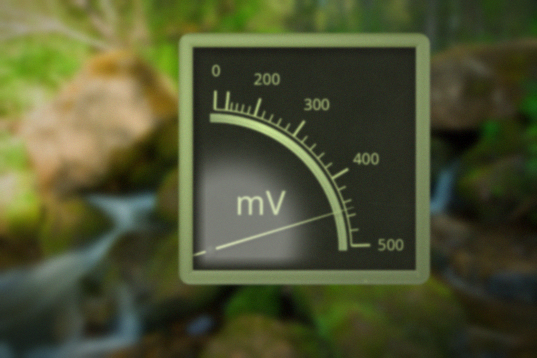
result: 450 mV
